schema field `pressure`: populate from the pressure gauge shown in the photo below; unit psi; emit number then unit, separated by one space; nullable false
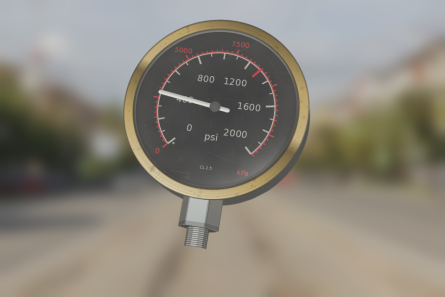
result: 400 psi
